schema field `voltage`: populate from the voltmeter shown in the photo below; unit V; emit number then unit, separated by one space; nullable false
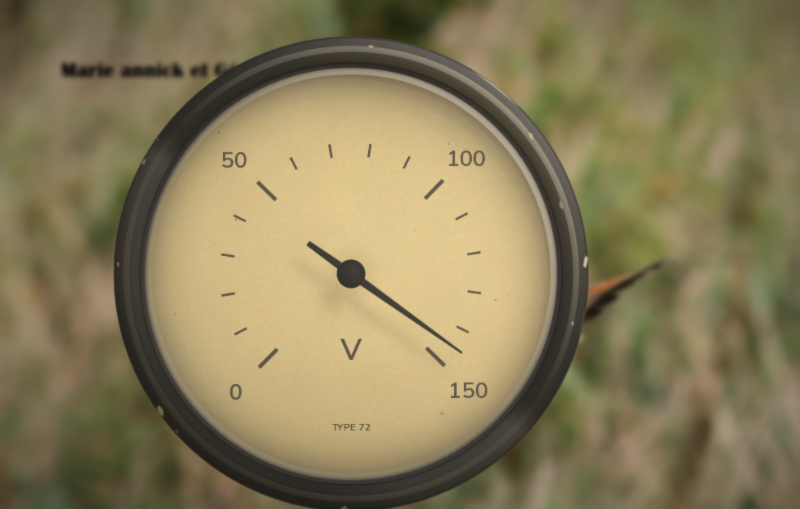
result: 145 V
